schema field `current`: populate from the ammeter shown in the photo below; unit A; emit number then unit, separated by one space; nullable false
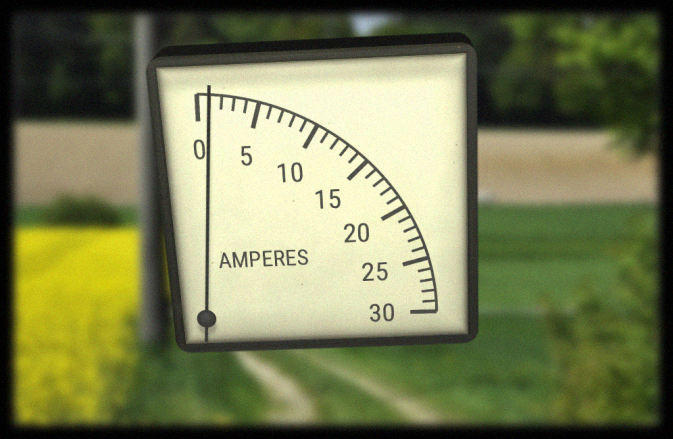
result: 1 A
